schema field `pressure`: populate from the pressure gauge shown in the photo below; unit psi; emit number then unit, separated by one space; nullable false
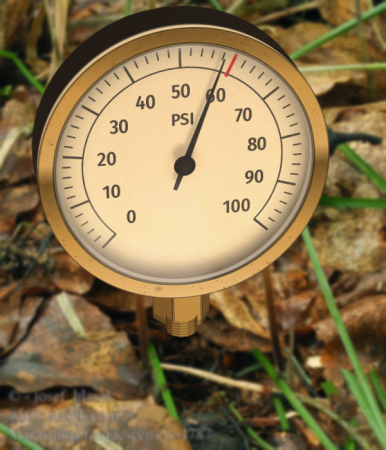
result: 58 psi
